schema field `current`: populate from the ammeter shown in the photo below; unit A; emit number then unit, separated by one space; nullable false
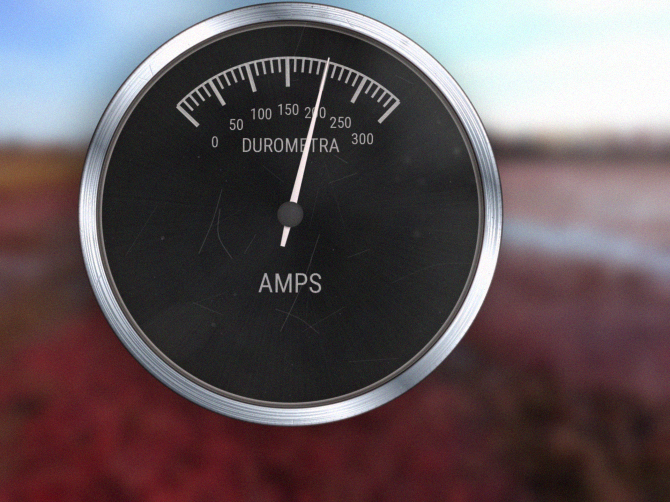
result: 200 A
